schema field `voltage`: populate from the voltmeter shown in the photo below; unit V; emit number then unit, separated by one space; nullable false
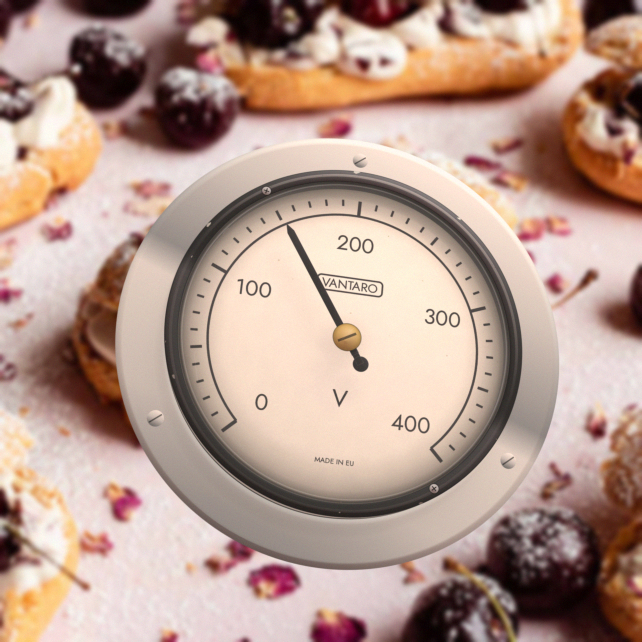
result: 150 V
